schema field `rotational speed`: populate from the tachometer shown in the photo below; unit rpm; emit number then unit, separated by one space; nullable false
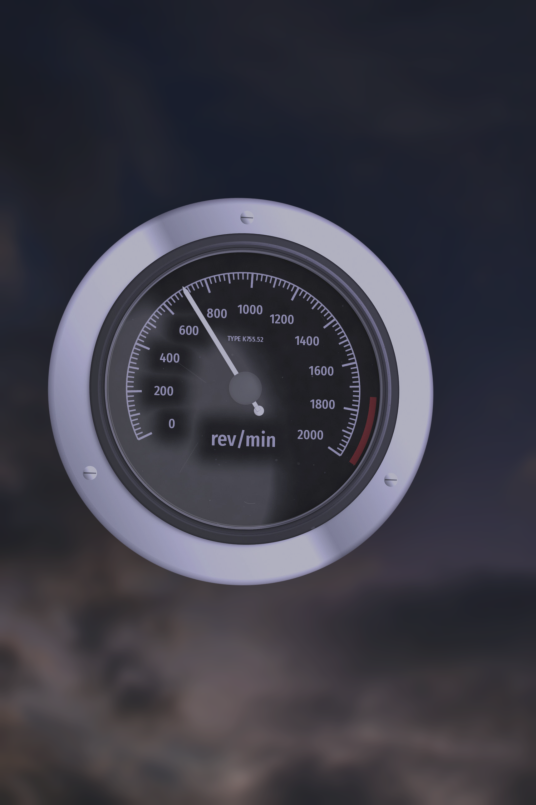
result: 700 rpm
